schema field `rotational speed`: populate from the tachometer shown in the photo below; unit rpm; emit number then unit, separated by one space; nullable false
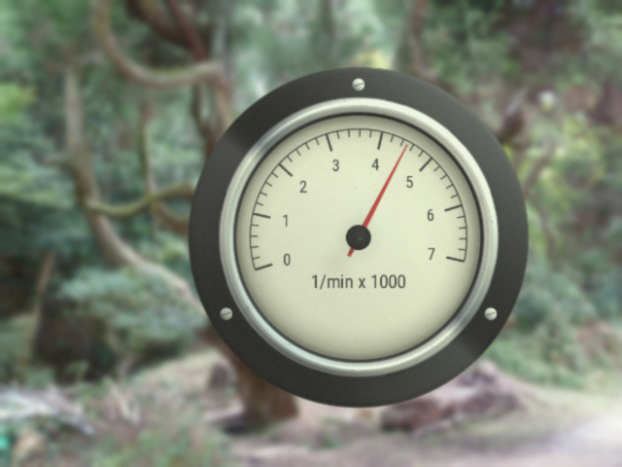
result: 4500 rpm
